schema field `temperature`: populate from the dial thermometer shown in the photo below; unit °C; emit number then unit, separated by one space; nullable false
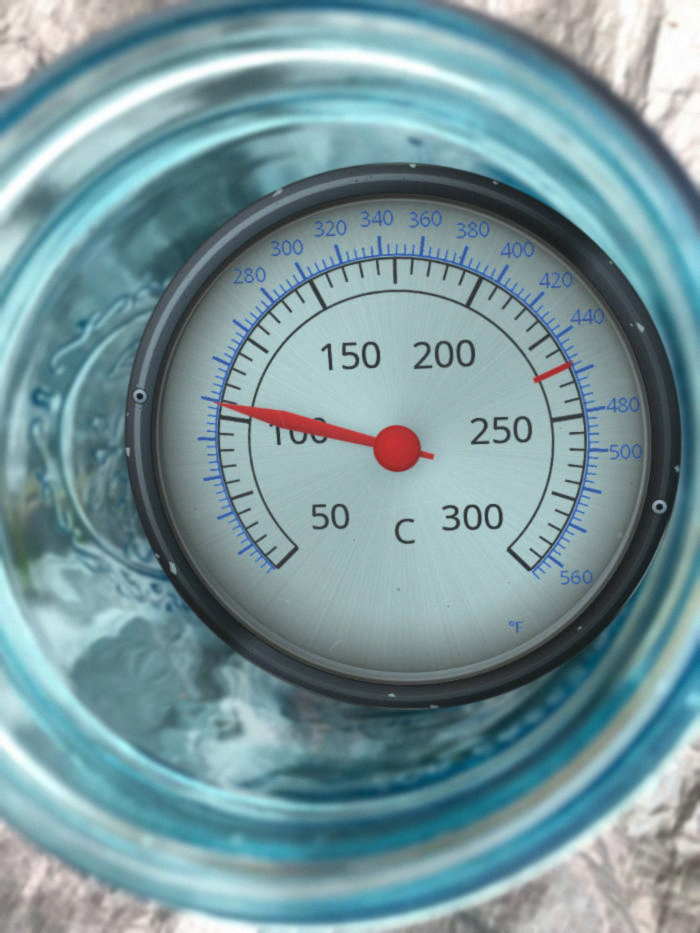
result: 105 °C
